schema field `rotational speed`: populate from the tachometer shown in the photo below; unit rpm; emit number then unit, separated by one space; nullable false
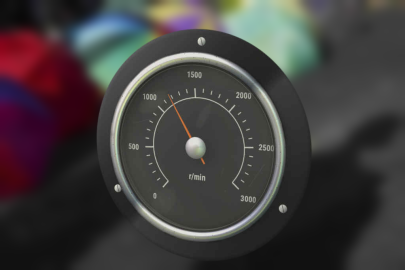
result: 1200 rpm
